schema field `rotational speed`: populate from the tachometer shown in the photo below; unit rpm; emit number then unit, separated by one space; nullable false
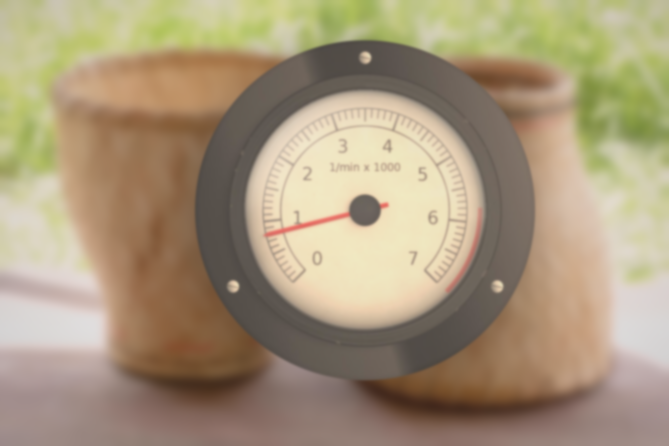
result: 800 rpm
